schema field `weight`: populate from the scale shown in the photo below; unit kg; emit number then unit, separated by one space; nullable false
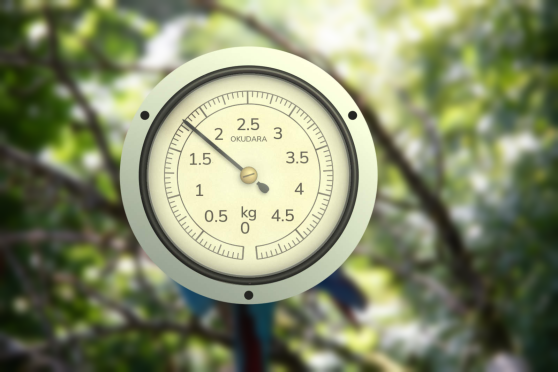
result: 1.8 kg
